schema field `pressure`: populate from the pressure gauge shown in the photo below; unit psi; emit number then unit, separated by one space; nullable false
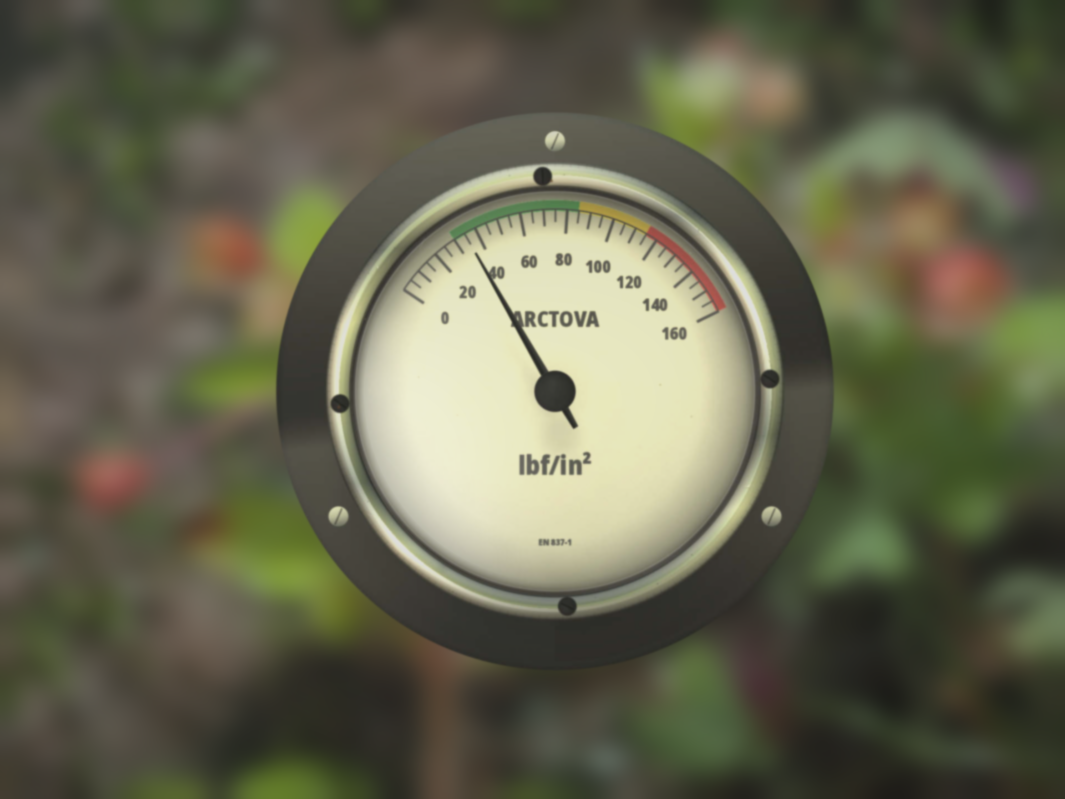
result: 35 psi
